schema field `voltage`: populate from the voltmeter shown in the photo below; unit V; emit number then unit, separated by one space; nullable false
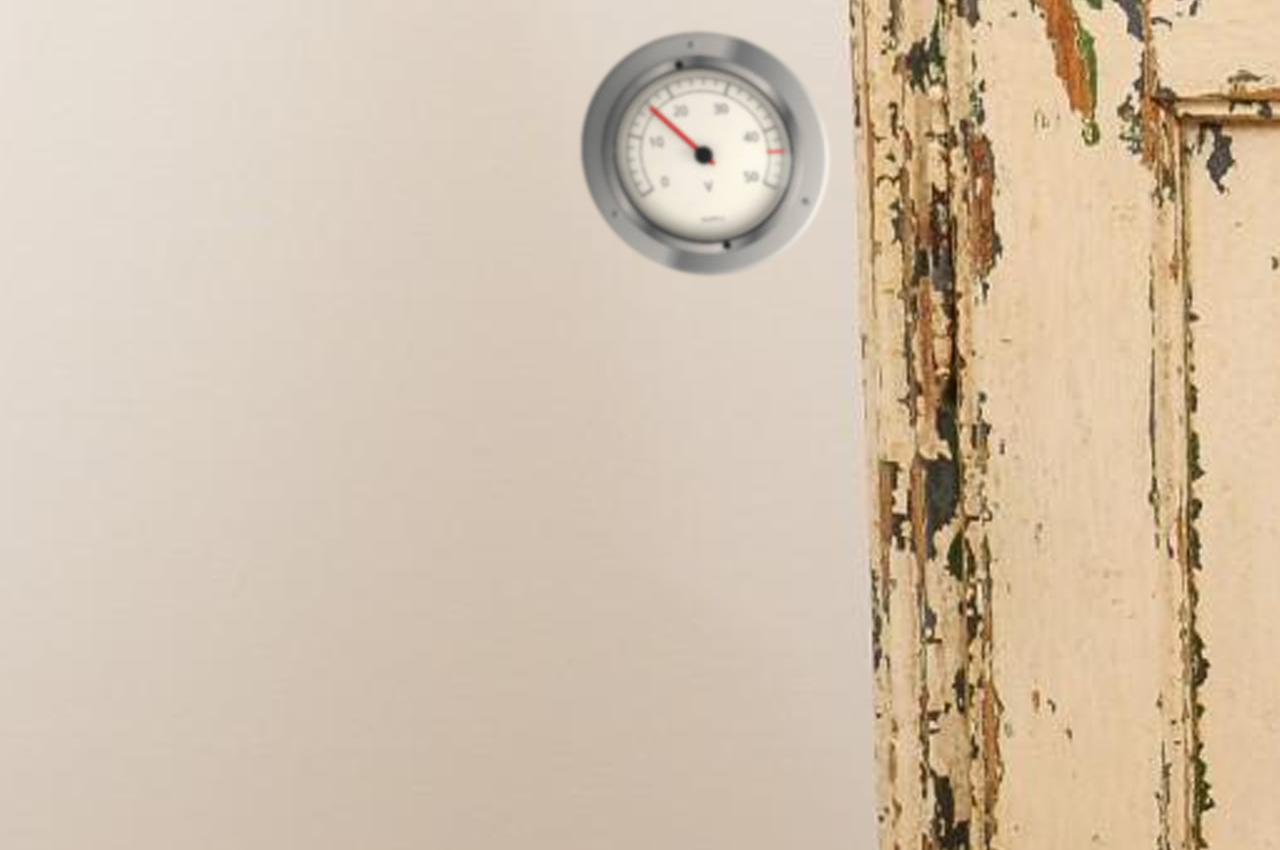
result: 16 V
